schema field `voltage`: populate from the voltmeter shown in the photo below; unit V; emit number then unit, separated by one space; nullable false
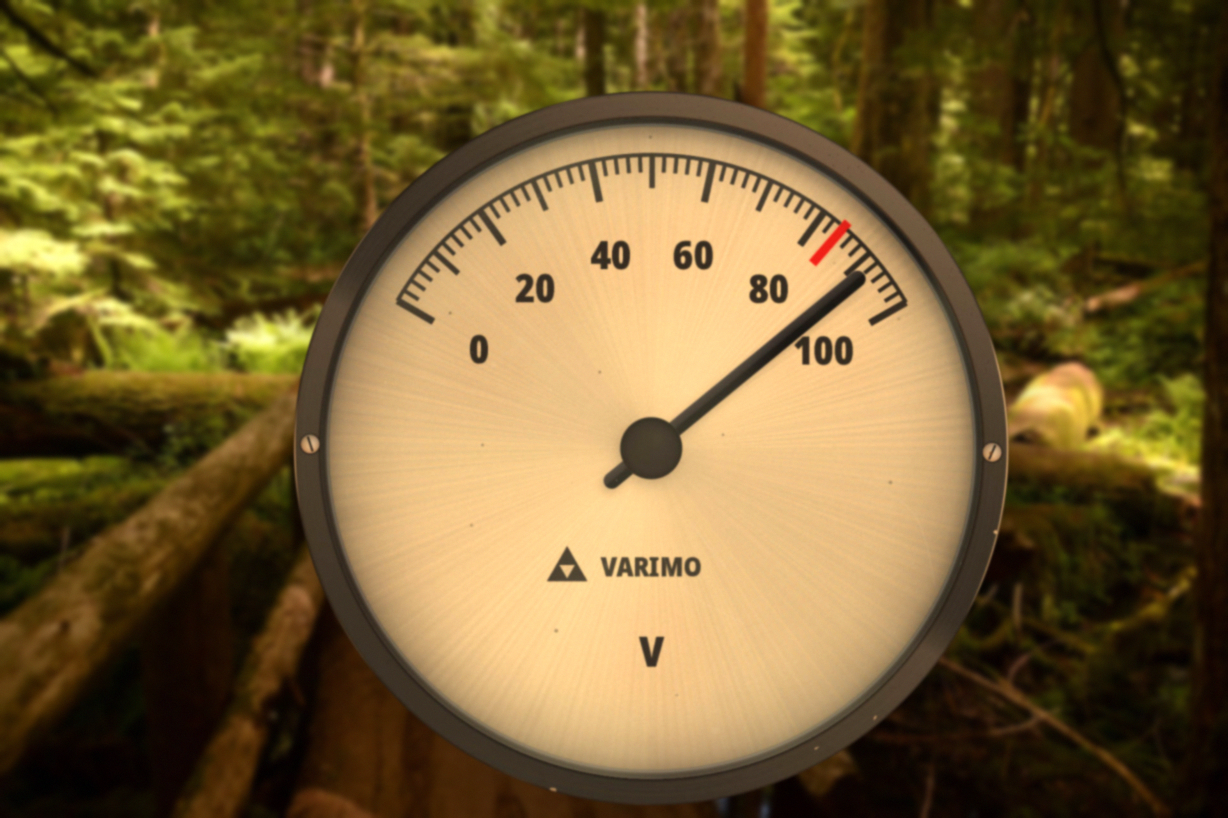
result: 92 V
